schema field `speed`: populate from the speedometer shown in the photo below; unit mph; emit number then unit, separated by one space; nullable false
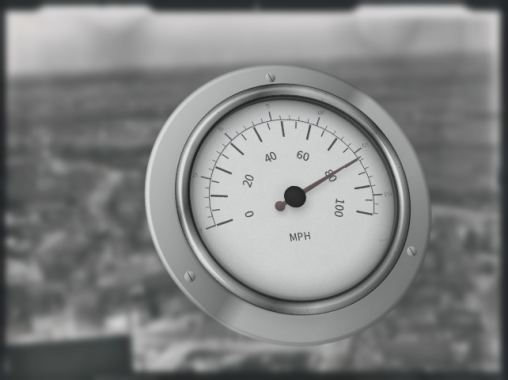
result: 80 mph
